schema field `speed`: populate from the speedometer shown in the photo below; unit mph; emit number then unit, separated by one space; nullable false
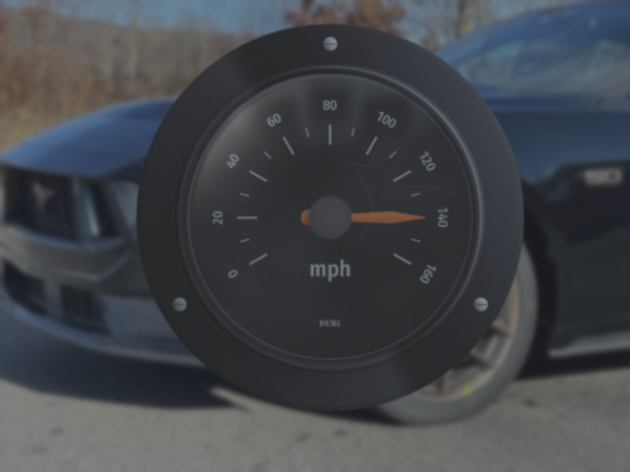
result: 140 mph
